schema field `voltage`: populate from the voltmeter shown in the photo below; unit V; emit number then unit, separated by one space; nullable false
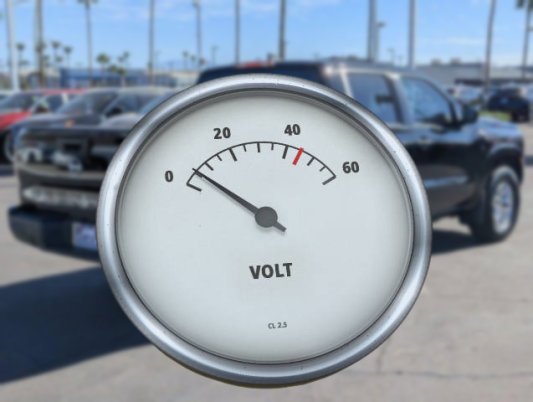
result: 5 V
